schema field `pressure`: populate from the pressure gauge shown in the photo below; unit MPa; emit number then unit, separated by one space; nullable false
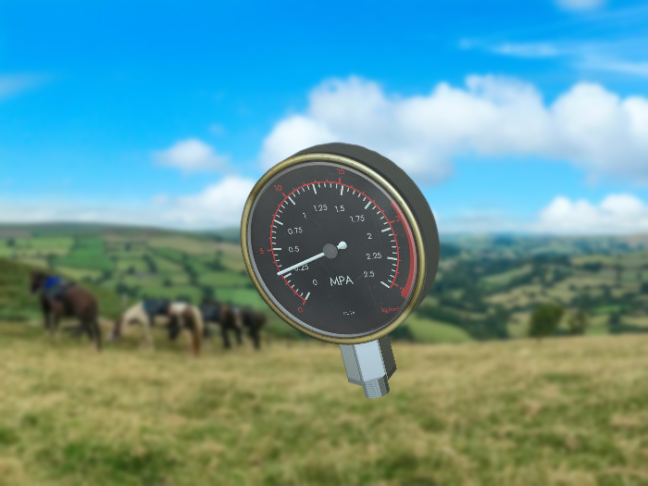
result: 0.3 MPa
